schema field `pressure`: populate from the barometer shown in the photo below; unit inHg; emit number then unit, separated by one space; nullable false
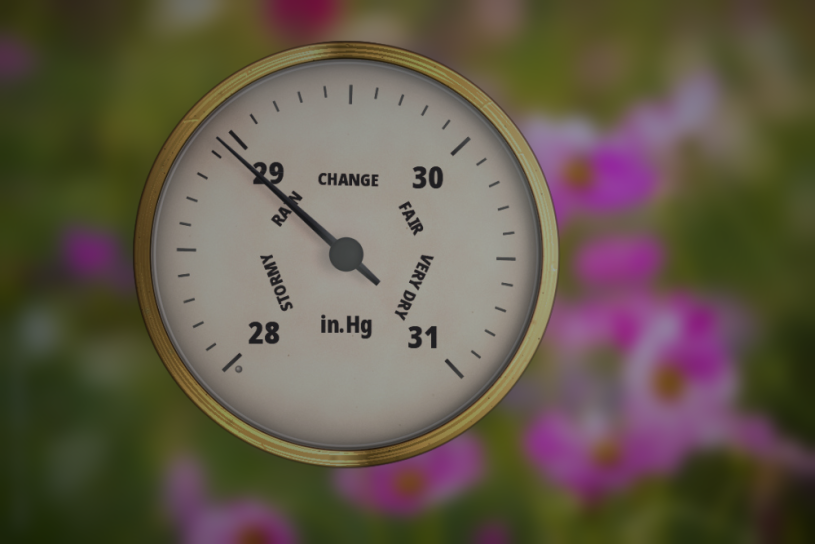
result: 28.95 inHg
